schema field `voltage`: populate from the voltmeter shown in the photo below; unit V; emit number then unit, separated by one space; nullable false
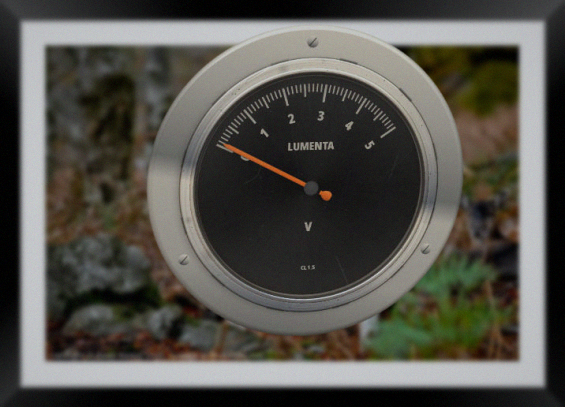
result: 0.1 V
